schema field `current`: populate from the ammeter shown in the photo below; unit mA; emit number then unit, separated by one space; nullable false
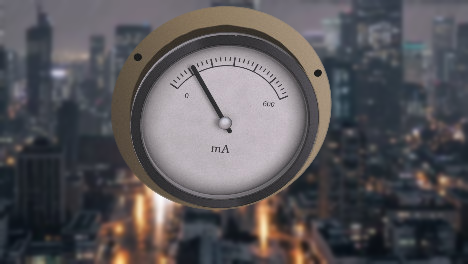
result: 120 mA
